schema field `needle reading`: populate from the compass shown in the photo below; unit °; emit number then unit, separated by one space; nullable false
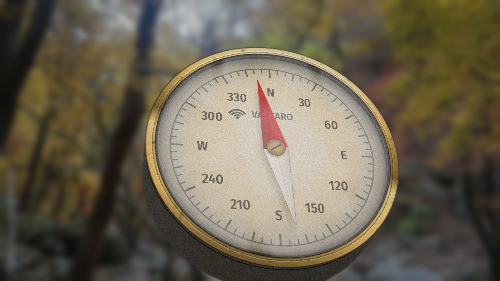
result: 350 °
